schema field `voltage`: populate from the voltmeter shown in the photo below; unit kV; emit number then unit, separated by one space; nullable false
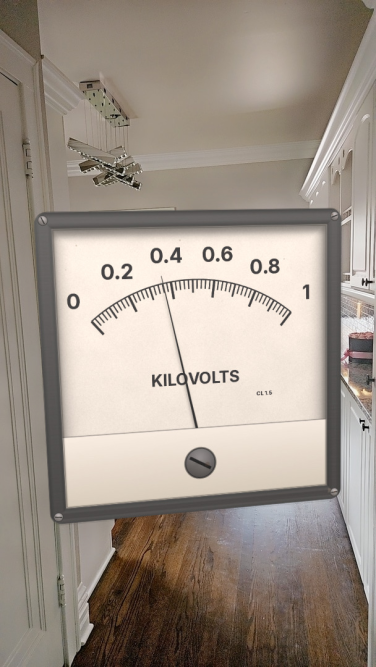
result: 0.36 kV
